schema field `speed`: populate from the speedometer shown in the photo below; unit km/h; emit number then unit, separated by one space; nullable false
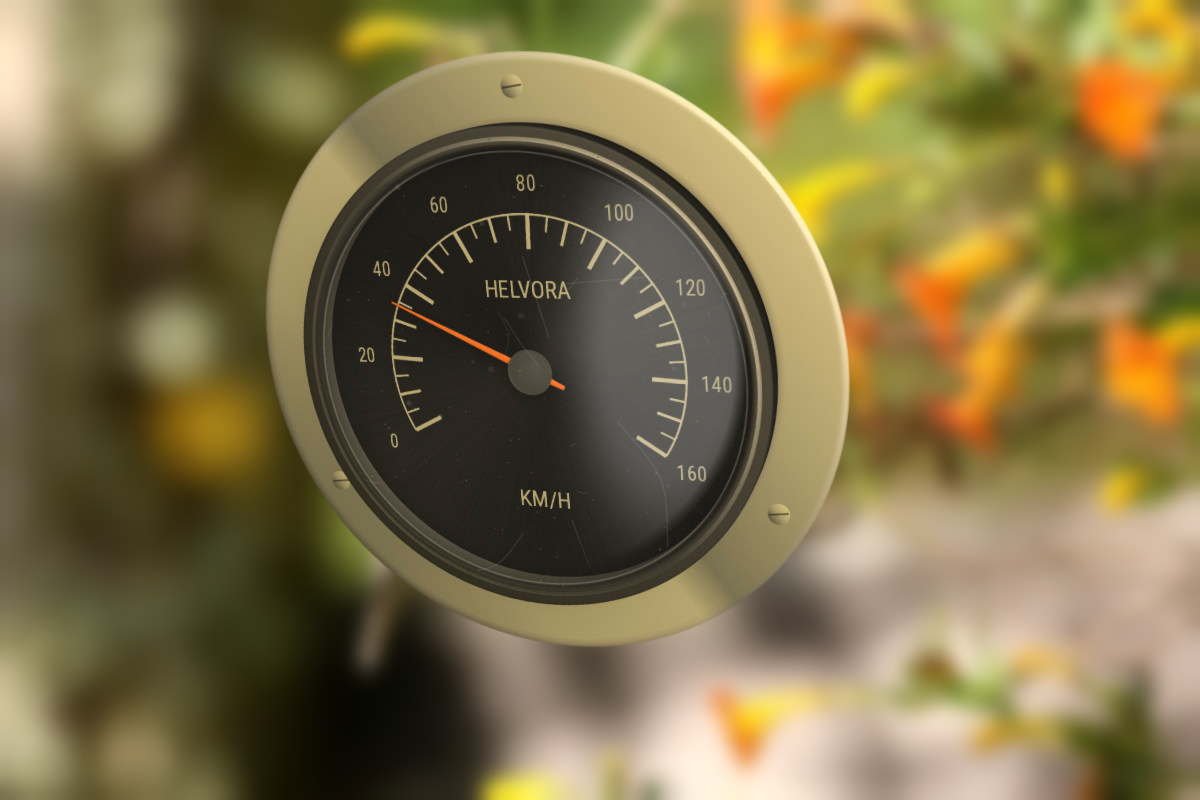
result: 35 km/h
